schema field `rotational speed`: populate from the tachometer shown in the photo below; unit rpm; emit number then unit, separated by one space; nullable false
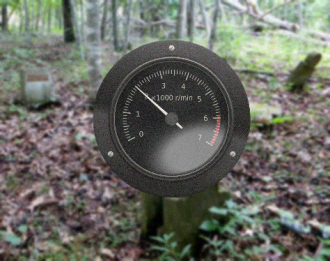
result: 2000 rpm
